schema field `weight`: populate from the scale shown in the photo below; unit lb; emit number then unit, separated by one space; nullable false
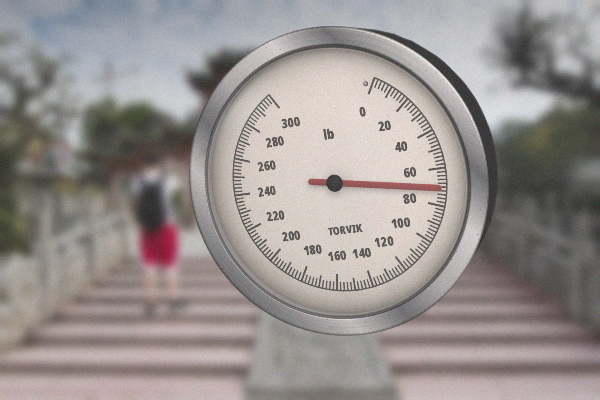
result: 70 lb
